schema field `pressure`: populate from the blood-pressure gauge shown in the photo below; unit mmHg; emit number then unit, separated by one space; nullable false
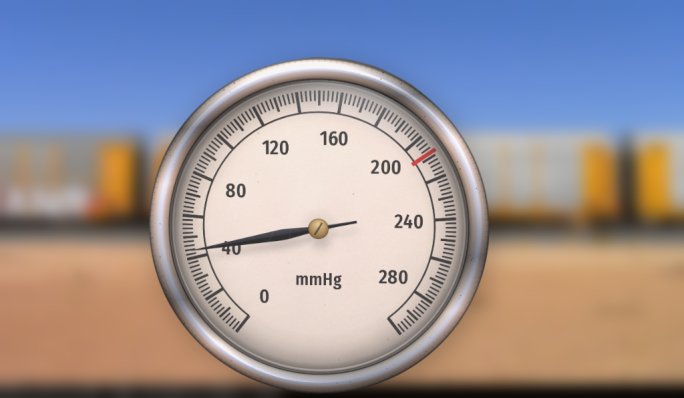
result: 44 mmHg
